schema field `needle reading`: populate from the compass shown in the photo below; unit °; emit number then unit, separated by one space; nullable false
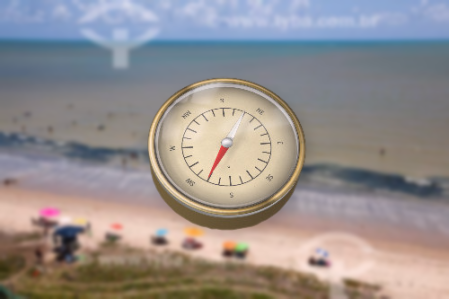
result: 210 °
